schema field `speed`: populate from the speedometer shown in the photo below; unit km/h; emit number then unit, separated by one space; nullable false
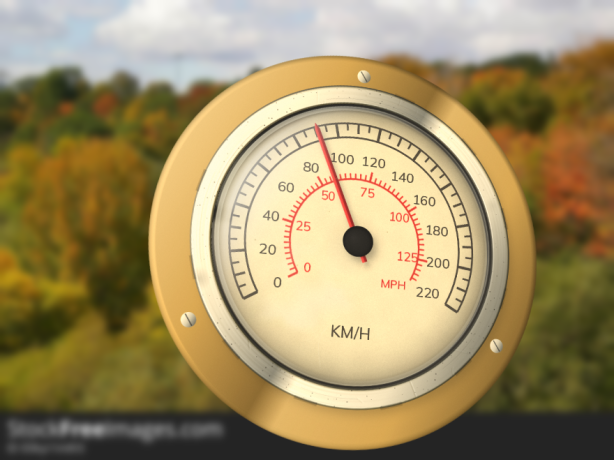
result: 90 km/h
